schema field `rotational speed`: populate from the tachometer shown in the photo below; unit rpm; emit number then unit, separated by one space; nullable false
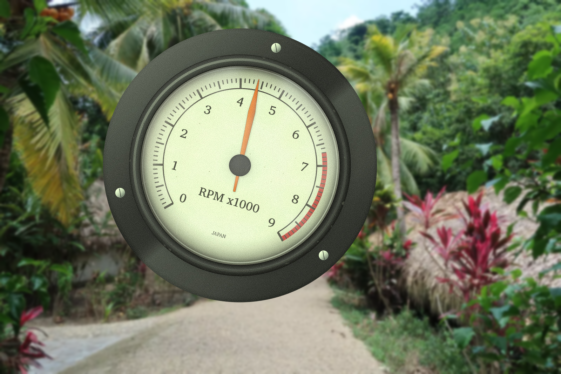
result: 4400 rpm
